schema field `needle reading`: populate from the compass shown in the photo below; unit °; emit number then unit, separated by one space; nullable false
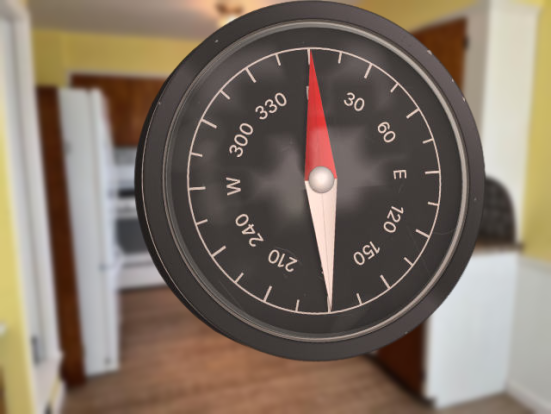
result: 0 °
